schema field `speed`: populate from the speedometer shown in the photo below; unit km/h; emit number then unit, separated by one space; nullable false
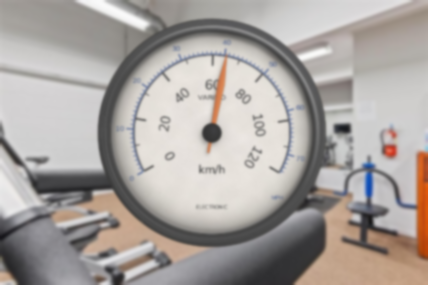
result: 65 km/h
